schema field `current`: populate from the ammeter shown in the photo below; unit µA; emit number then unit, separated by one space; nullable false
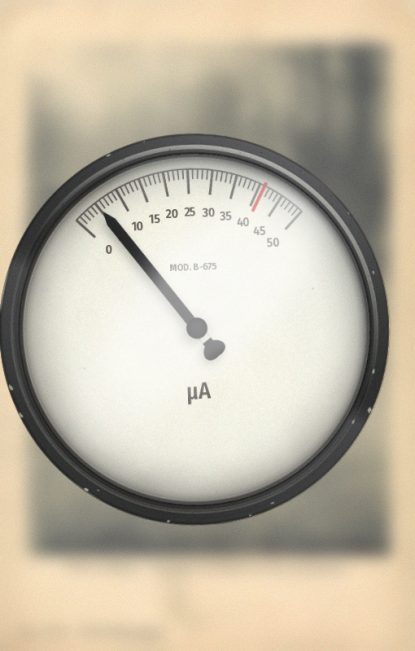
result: 5 µA
